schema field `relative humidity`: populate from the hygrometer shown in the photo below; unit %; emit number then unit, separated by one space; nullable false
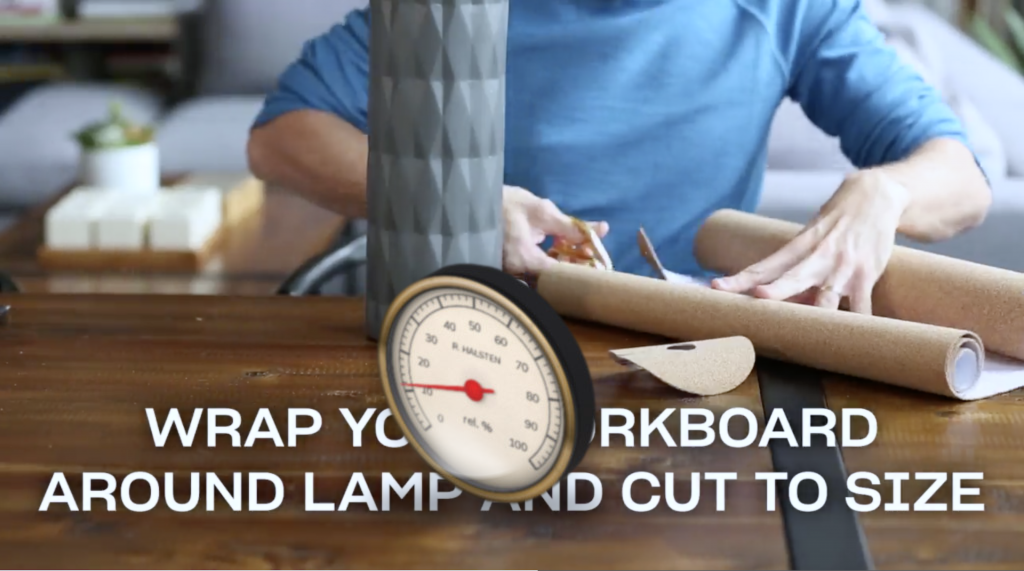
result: 12 %
